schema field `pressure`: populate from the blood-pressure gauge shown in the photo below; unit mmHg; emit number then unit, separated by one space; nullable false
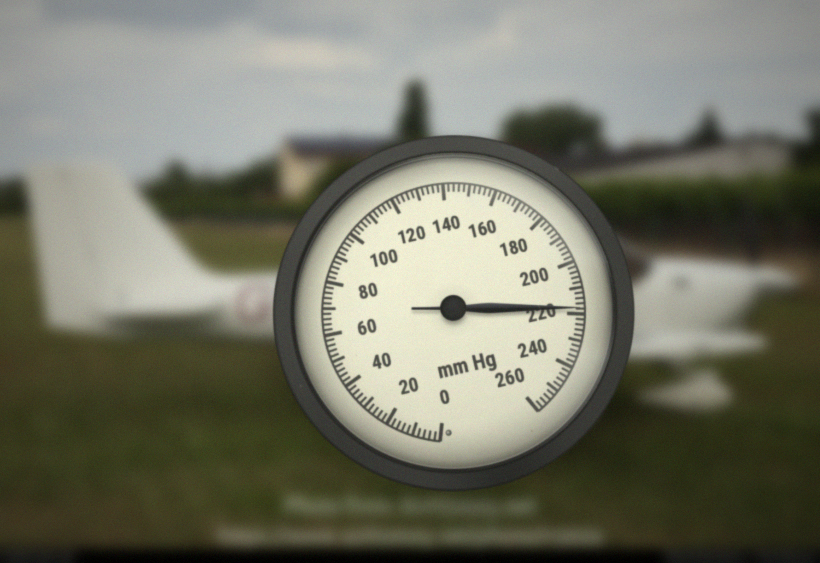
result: 218 mmHg
